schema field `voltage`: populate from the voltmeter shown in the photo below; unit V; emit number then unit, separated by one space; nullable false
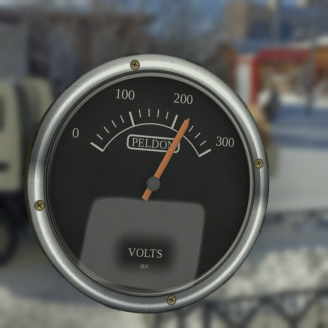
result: 220 V
